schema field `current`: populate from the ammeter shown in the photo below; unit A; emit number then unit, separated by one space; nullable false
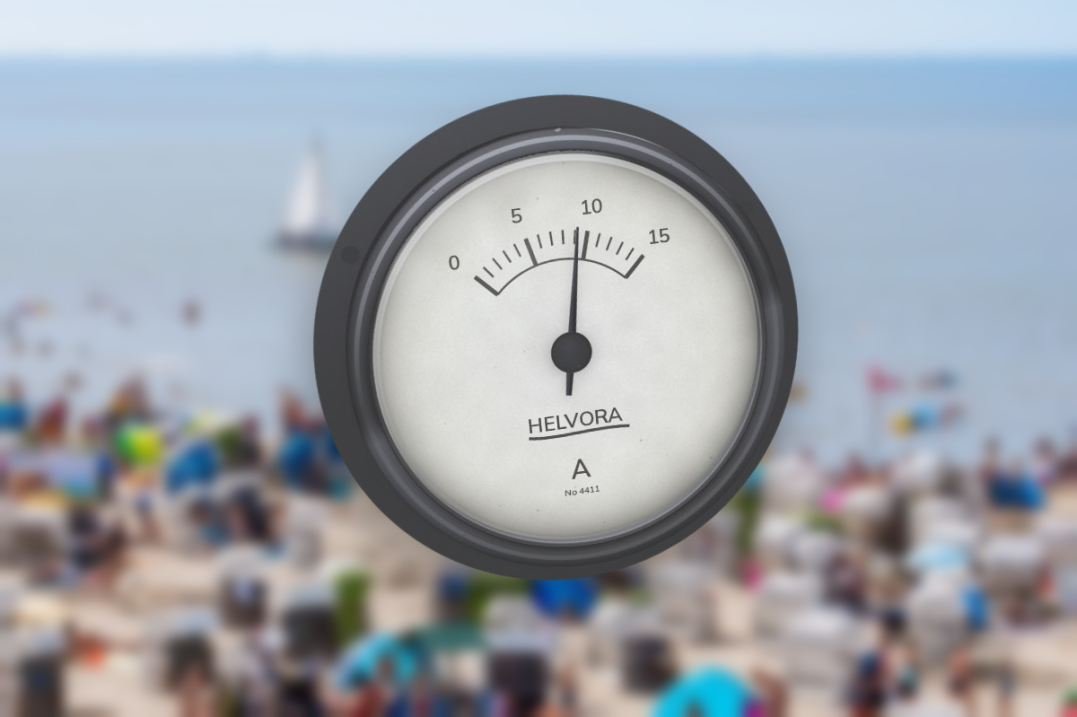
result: 9 A
